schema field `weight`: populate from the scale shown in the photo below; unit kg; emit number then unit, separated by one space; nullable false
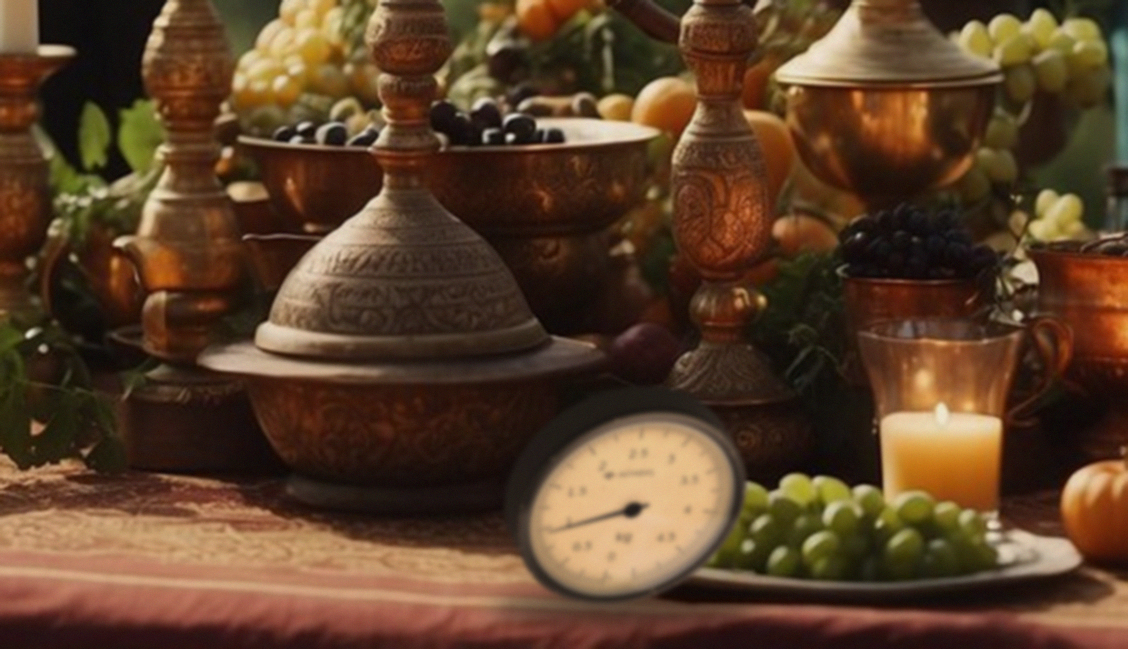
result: 1 kg
